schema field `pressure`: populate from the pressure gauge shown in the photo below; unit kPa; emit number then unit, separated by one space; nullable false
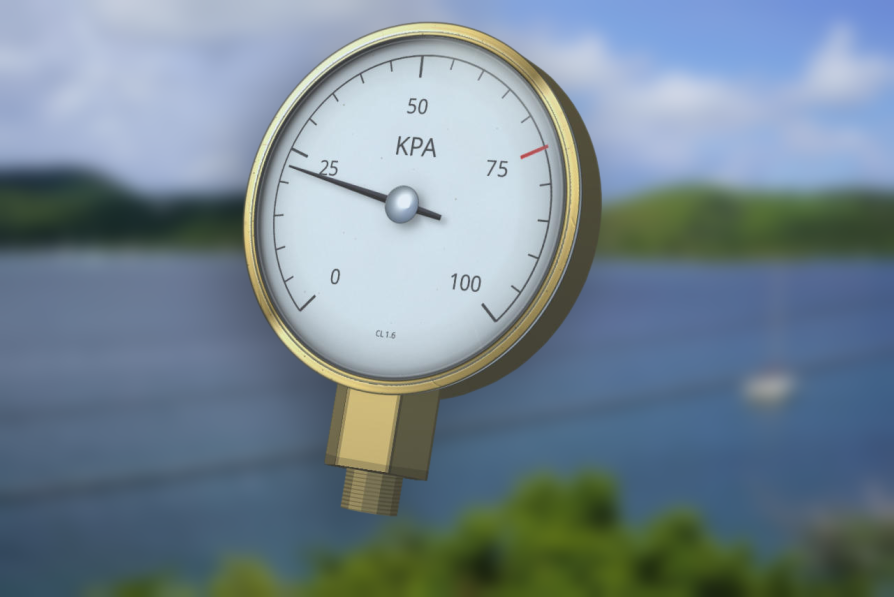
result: 22.5 kPa
